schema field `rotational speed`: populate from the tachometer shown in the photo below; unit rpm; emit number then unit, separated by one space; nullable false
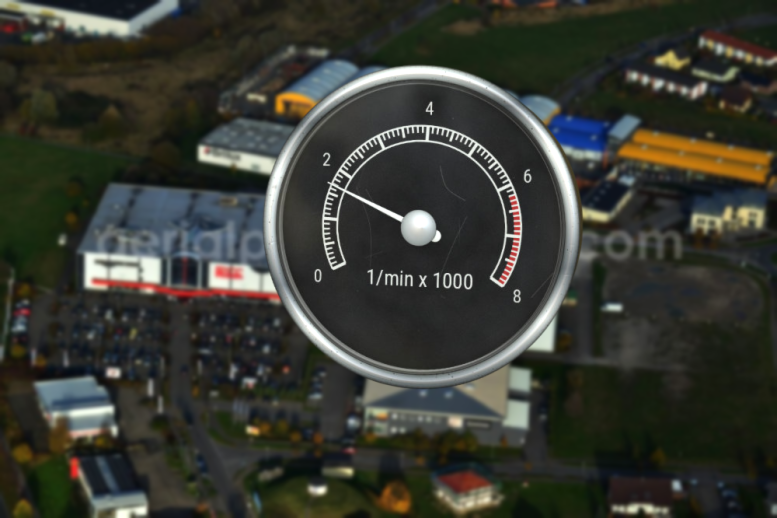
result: 1700 rpm
